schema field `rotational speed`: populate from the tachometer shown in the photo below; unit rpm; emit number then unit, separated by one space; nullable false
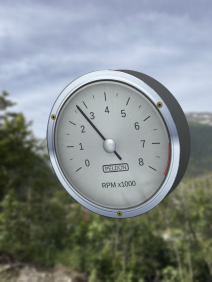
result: 2750 rpm
